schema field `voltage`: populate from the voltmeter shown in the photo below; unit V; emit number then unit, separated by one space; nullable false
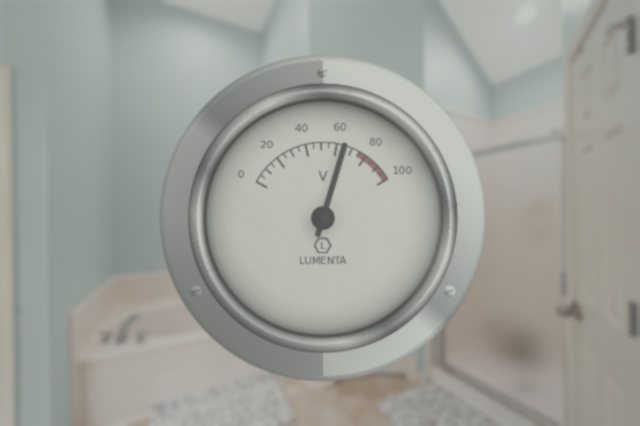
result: 65 V
